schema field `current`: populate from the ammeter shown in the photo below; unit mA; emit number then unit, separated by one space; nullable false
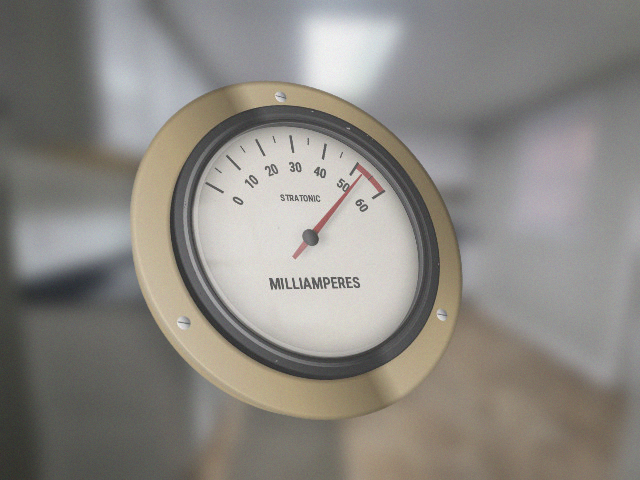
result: 52.5 mA
